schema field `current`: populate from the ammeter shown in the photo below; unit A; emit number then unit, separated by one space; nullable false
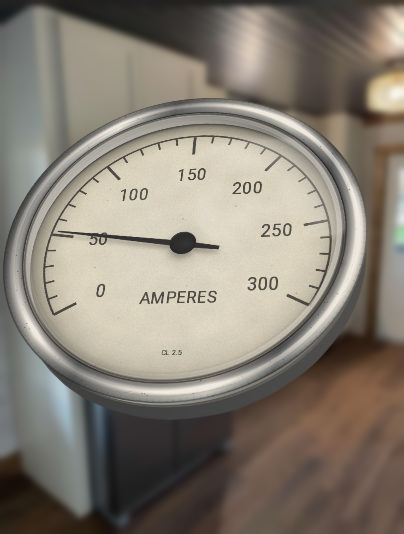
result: 50 A
